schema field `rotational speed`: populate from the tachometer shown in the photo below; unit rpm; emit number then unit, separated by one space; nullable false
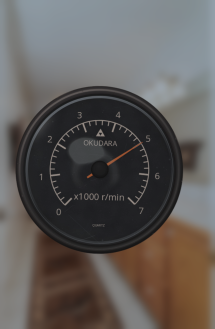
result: 5000 rpm
